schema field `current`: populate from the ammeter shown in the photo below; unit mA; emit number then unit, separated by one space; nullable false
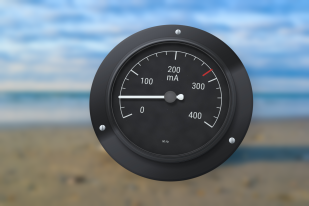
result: 40 mA
